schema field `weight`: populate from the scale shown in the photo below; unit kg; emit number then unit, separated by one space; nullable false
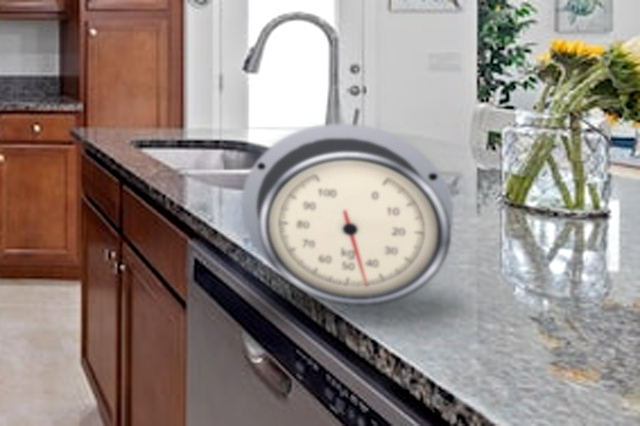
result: 45 kg
